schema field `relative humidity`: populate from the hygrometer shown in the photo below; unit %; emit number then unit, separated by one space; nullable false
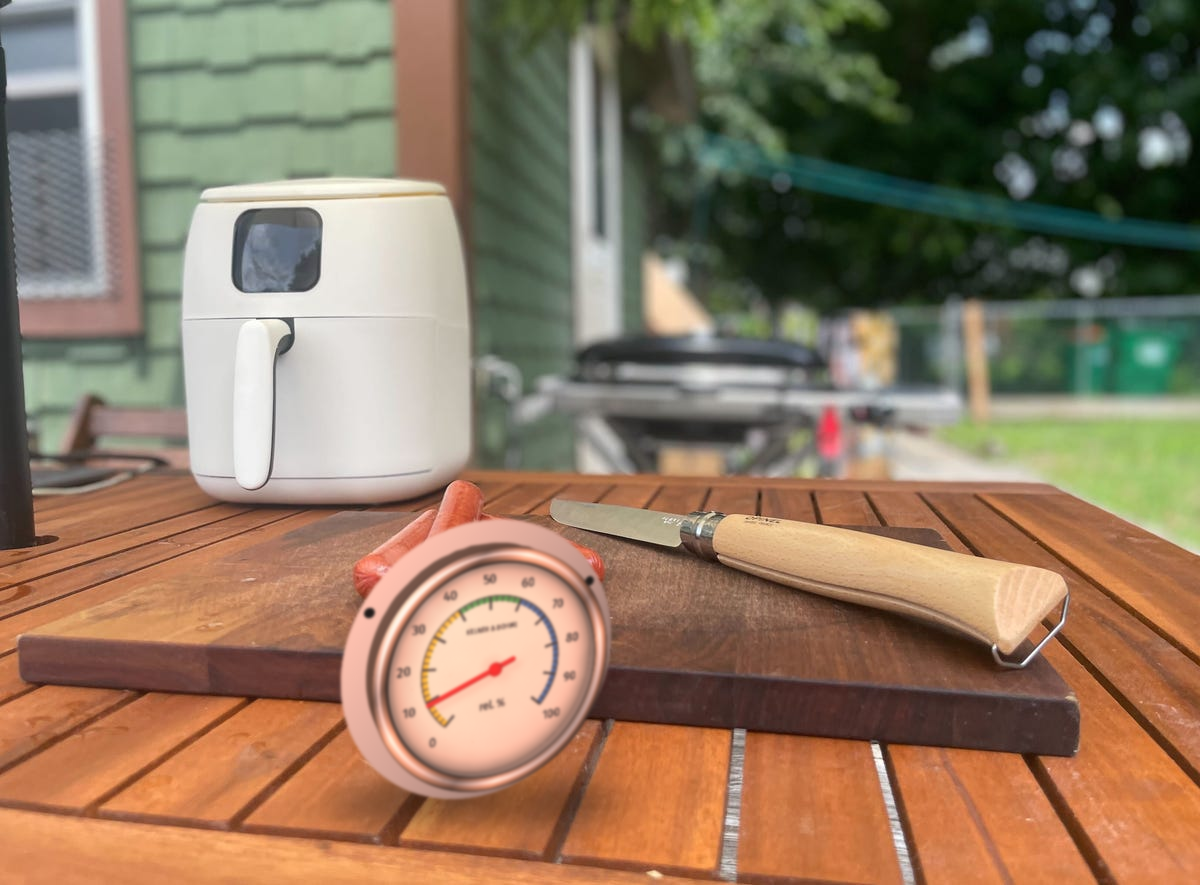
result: 10 %
